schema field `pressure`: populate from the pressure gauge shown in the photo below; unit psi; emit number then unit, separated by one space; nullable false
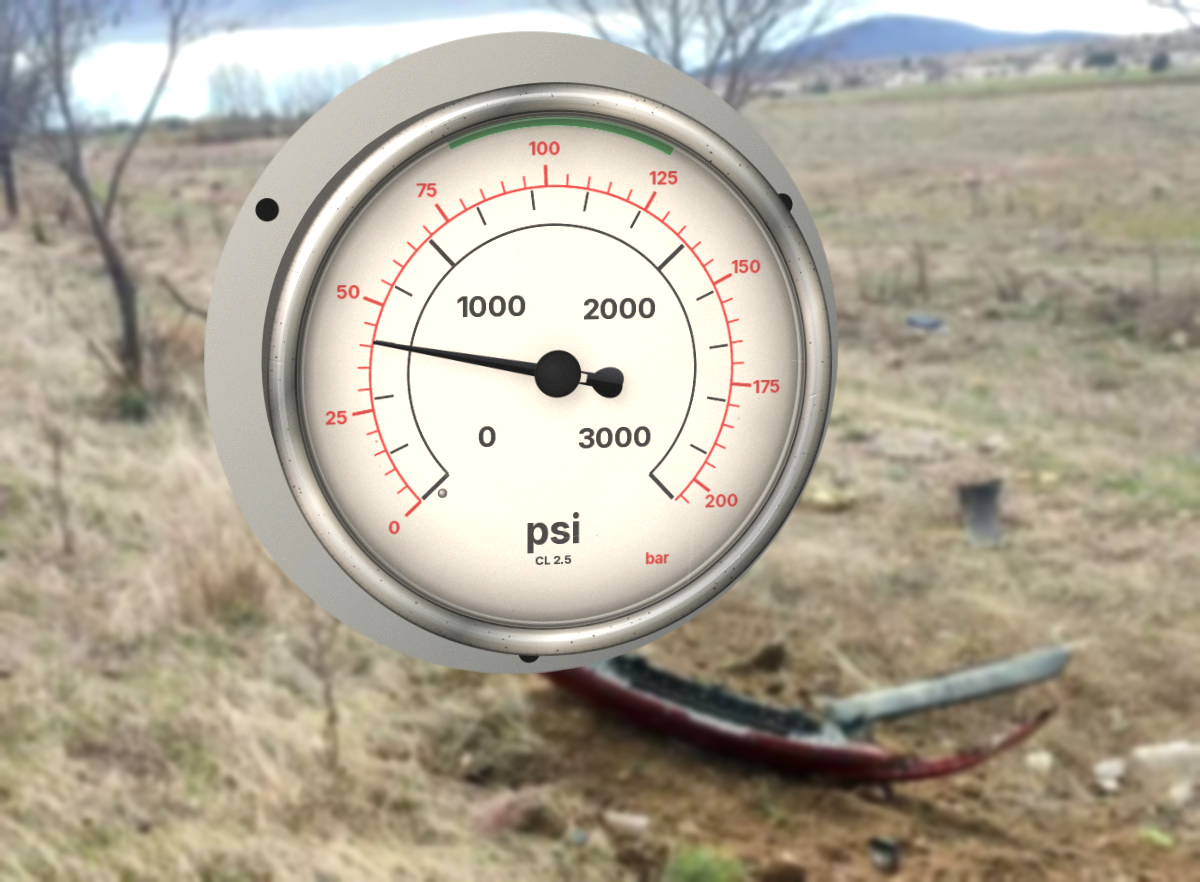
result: 600 psi
